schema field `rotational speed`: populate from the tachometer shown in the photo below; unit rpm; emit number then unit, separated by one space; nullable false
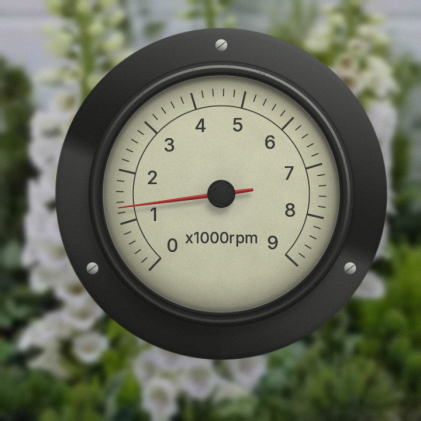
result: 1300 rpm
